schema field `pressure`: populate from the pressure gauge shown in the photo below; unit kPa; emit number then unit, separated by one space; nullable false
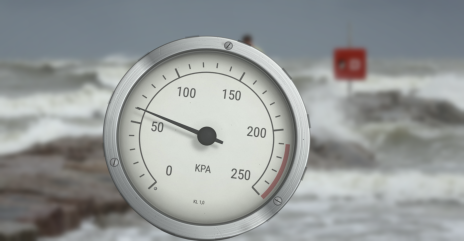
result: 60 kPa
